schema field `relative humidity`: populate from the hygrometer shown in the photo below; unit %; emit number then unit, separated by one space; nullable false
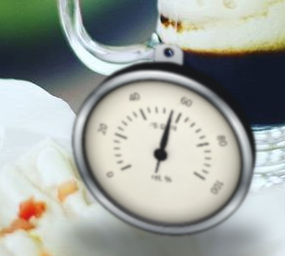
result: 56 %
